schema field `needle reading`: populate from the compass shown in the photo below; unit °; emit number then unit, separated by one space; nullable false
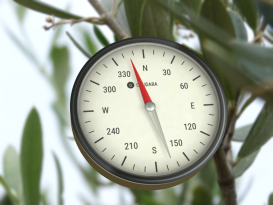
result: 345 °
